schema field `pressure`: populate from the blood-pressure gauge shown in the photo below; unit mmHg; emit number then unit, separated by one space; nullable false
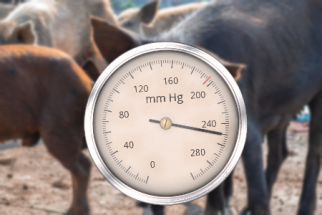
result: 250 mmHg
